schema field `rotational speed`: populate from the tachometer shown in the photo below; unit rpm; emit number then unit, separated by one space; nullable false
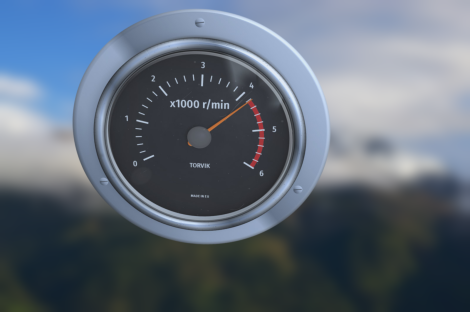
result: 4200 rpm
